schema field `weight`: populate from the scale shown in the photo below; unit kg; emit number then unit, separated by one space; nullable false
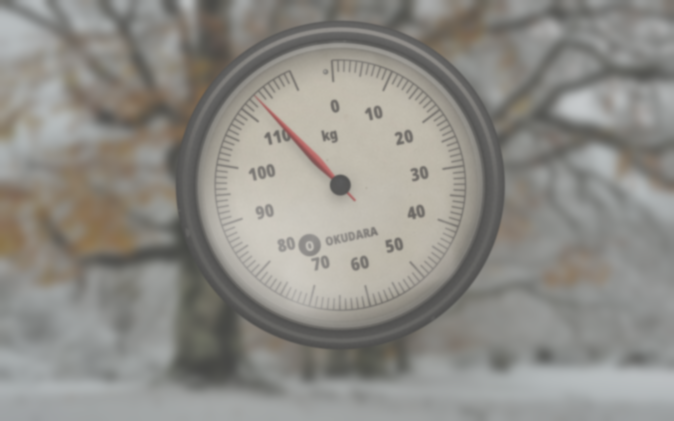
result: 113 kg
